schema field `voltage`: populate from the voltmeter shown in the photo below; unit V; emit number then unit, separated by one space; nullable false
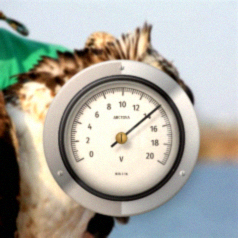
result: 14 V
